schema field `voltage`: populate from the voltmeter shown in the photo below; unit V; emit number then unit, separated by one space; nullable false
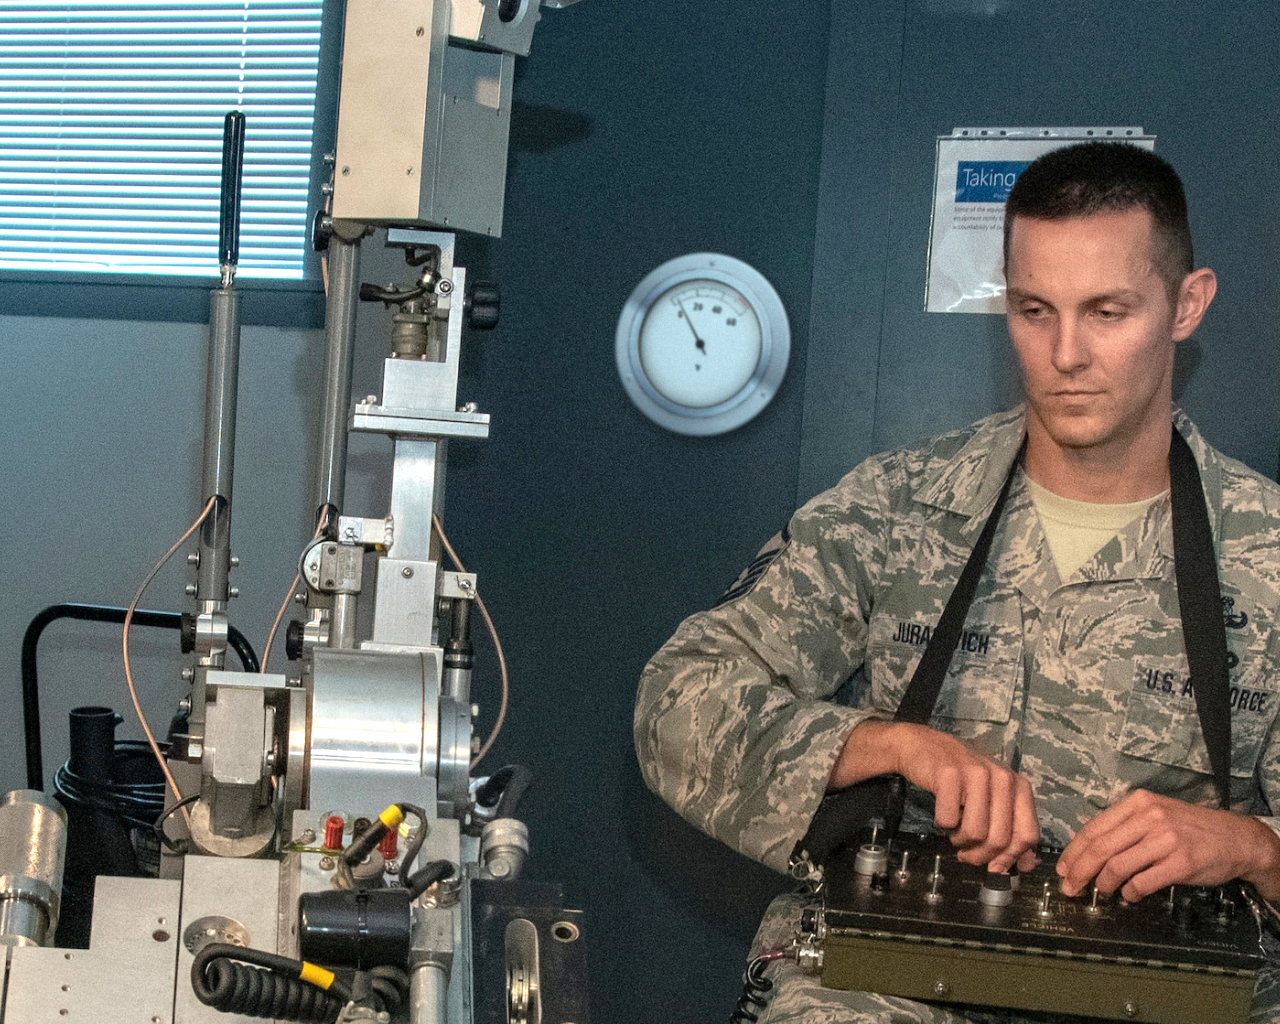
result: 5 V
